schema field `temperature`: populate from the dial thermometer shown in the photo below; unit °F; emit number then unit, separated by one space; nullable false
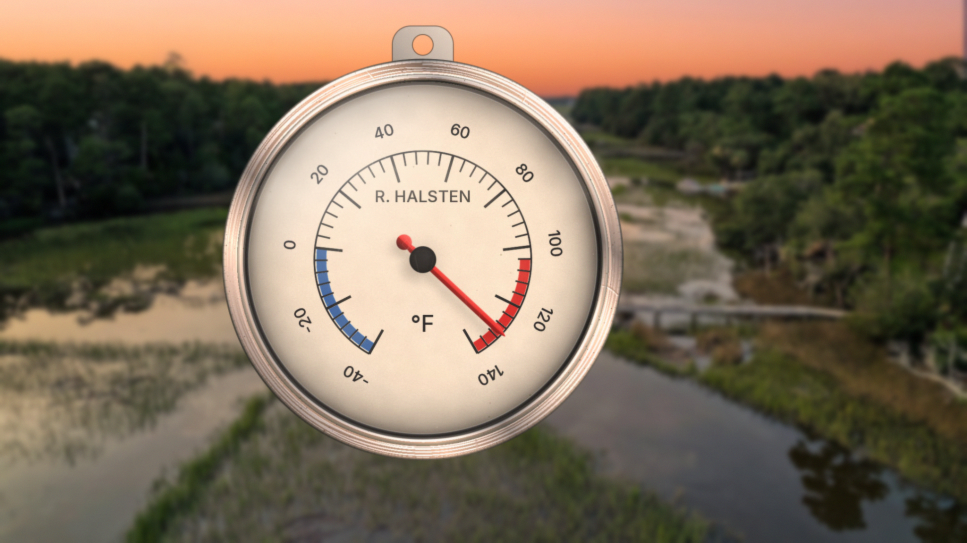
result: 130 °F
